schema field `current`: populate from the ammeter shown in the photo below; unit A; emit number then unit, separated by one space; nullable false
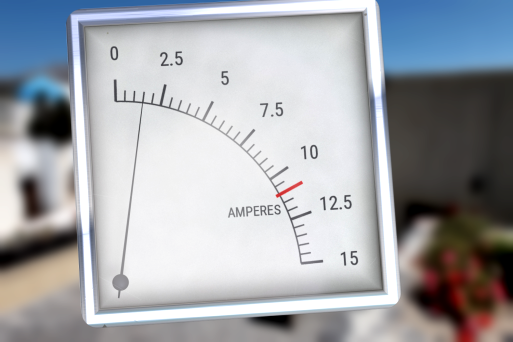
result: 1.5 A
